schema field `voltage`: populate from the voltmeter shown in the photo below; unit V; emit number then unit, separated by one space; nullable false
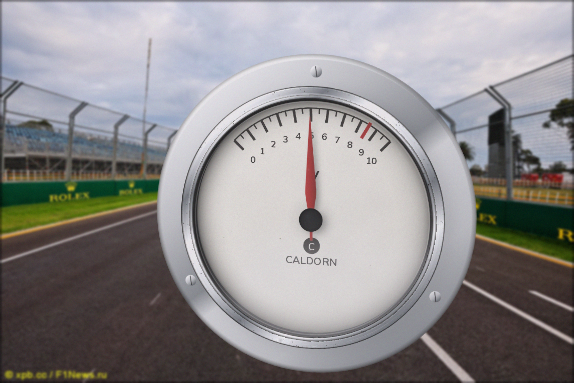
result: 5 V
